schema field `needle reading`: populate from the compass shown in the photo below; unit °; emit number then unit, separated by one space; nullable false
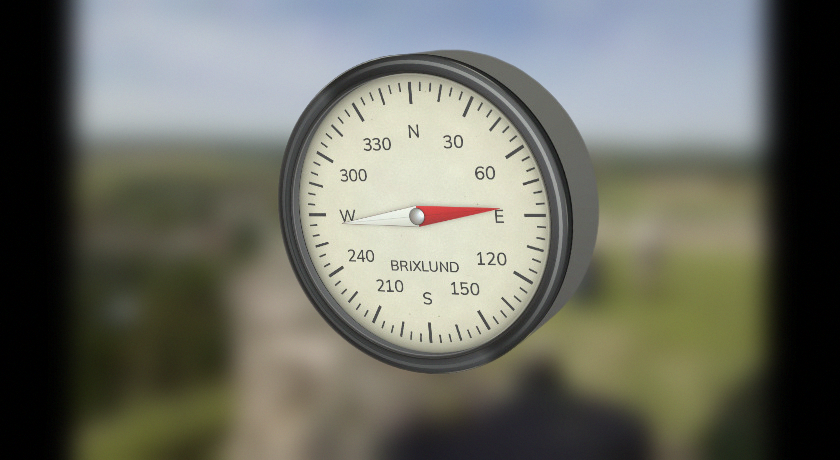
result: 85 °
